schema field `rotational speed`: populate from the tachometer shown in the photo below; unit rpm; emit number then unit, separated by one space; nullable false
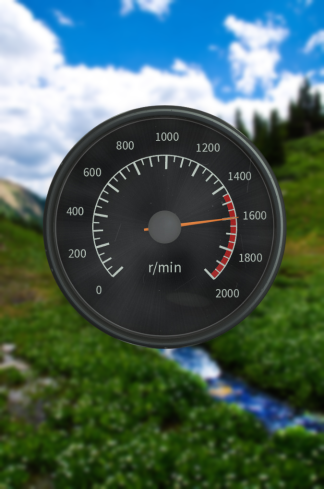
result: 1600 rpm
